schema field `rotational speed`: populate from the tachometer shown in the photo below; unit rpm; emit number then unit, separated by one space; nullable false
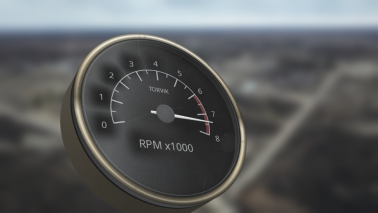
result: 7500 rpm
